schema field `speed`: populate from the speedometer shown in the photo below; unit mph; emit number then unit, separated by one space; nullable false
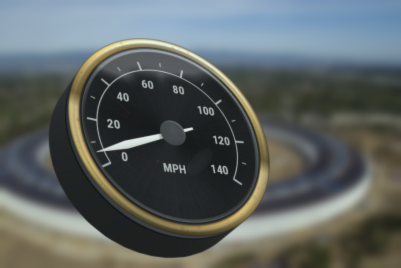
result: 5 mph
